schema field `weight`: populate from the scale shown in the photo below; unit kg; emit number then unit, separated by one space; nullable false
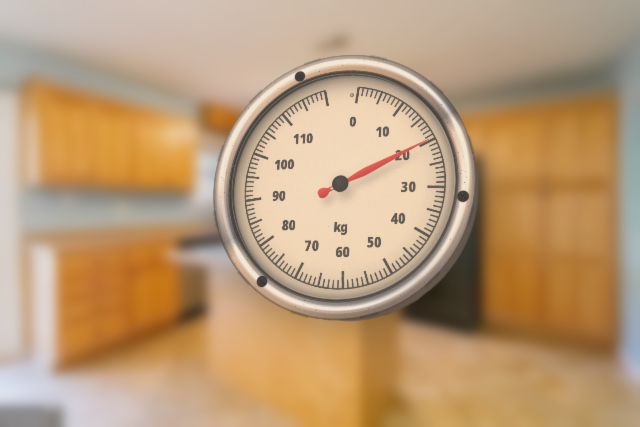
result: 20 kg
